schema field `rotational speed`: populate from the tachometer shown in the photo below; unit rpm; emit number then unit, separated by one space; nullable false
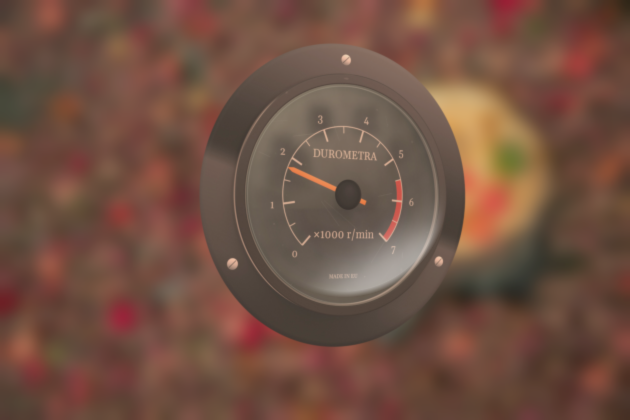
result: 1750 rpm
